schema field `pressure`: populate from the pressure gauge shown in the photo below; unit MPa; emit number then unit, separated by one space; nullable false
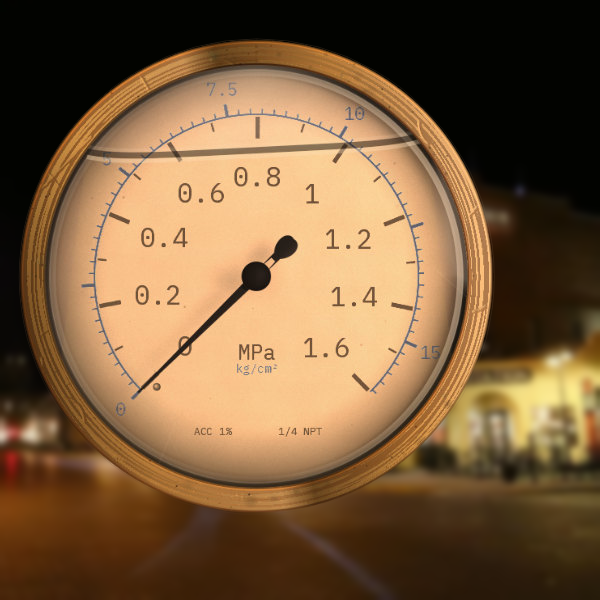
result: 0 MPa
